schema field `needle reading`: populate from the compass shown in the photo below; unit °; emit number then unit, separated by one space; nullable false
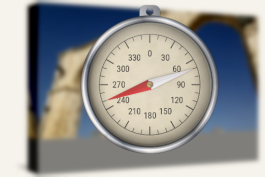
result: 250 °
